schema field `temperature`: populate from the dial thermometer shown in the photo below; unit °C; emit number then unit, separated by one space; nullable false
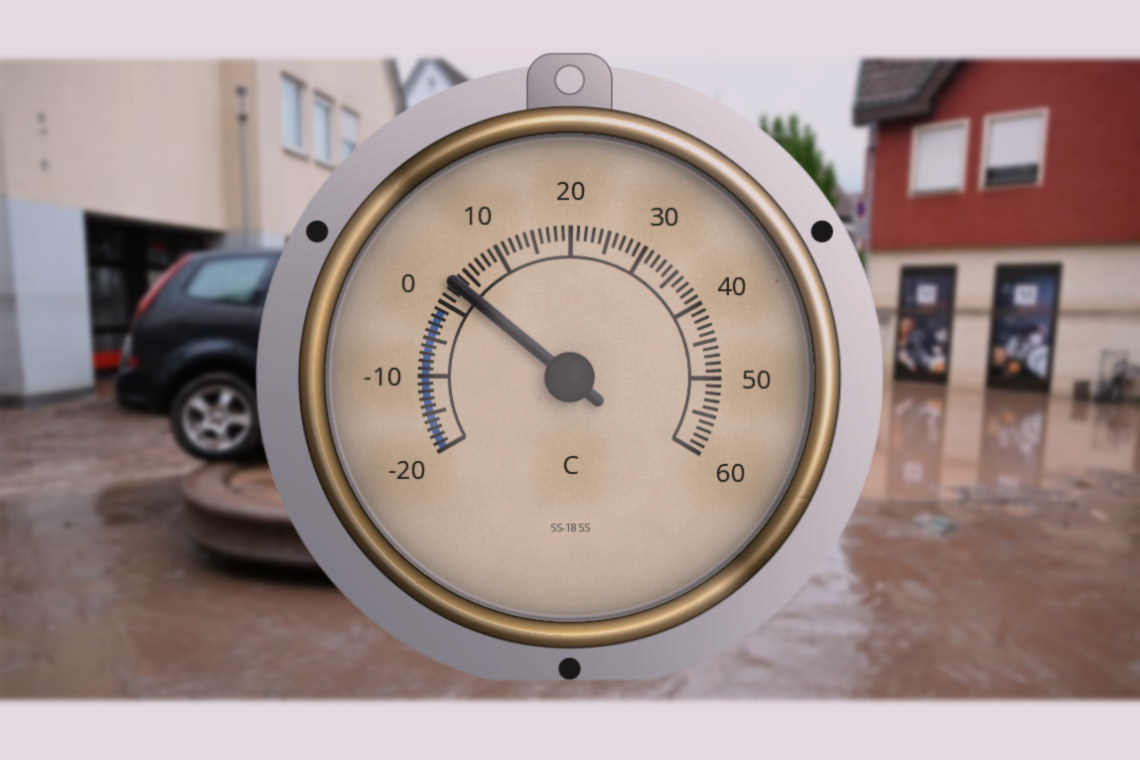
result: 3 °C
